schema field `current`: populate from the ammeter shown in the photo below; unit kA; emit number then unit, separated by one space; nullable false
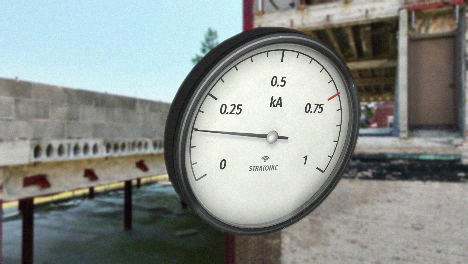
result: 0.15 kA
